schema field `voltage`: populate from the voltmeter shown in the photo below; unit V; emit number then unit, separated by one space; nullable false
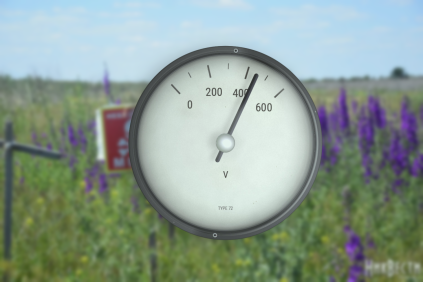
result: 450 V
